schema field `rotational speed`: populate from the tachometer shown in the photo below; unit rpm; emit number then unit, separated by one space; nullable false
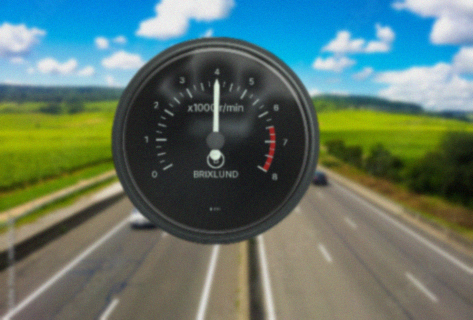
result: 4000 rpm
